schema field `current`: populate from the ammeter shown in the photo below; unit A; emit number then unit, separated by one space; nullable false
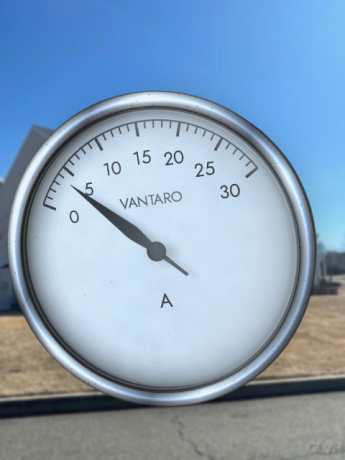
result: 4 A
